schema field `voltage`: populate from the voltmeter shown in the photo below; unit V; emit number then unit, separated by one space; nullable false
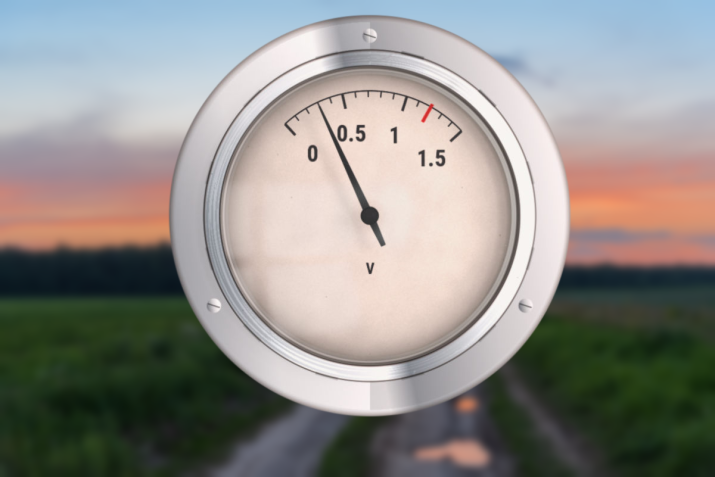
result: 0.3 V
